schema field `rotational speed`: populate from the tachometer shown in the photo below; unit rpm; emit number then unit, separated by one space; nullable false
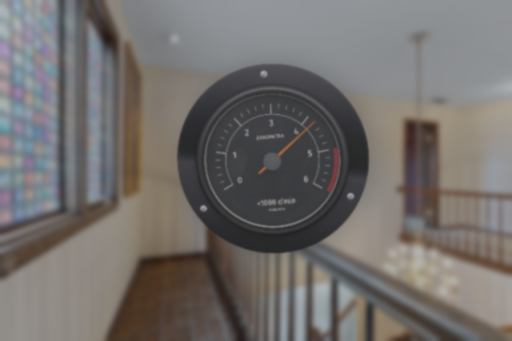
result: 4200 rpm
